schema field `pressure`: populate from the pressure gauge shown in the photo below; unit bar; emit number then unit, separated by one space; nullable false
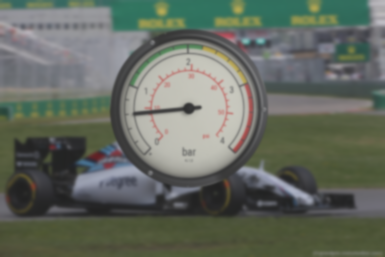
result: 0.6 bar
